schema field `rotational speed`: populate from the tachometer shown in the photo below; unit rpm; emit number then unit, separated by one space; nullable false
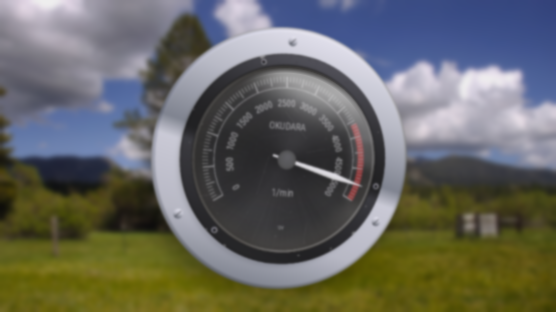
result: 4750 rpm
